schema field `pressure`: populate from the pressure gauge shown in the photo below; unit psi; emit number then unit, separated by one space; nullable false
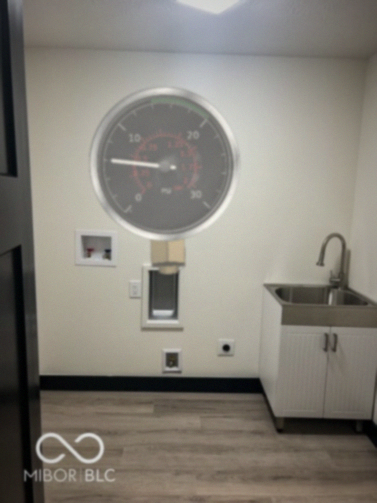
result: 6 psi
